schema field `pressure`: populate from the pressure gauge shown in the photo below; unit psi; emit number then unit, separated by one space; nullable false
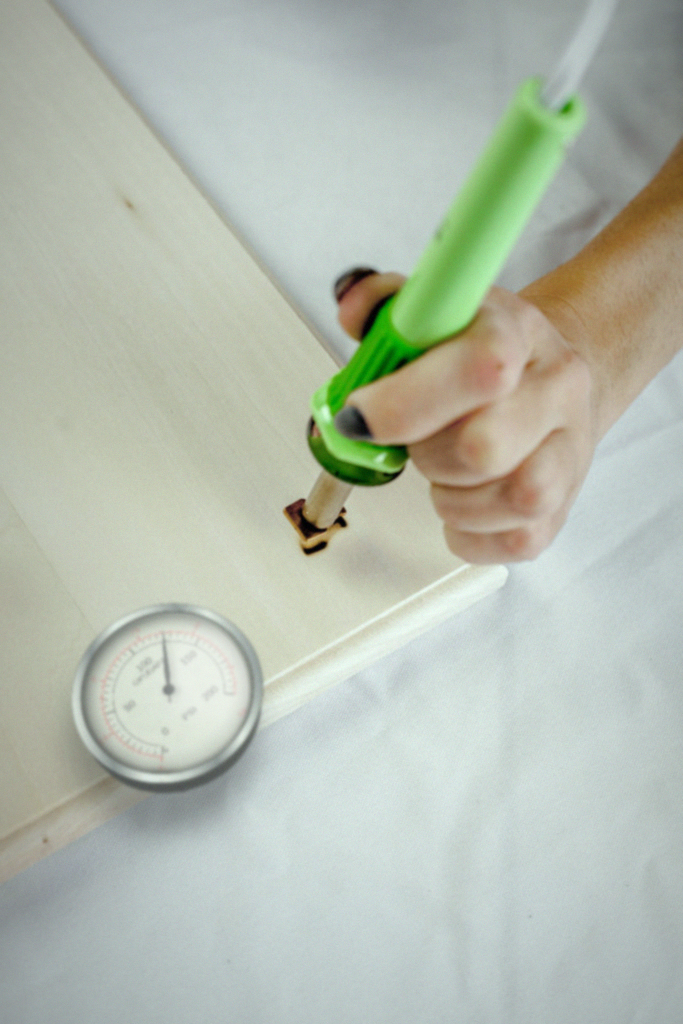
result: 125 psi
